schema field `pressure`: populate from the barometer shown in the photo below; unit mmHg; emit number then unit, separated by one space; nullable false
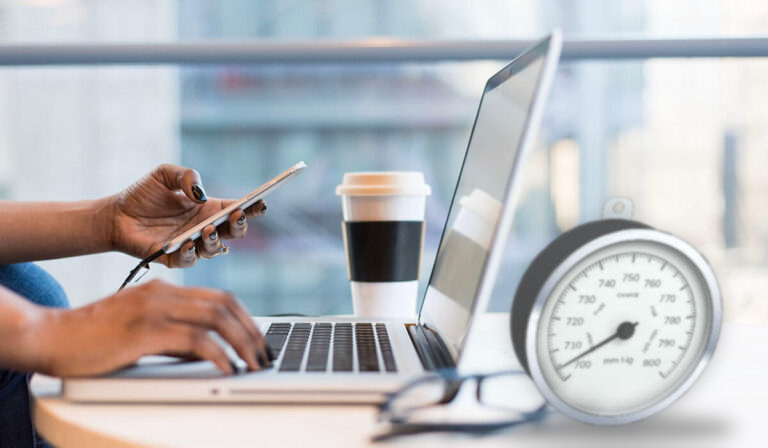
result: 705 mmHg
